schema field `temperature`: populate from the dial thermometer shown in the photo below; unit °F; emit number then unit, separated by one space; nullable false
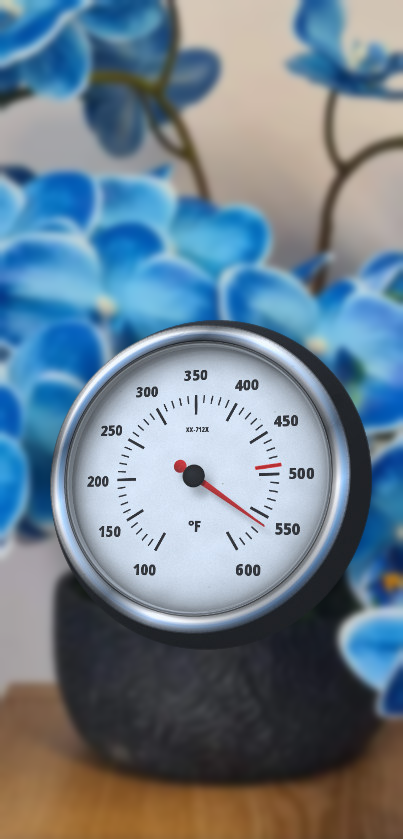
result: 560 °F
